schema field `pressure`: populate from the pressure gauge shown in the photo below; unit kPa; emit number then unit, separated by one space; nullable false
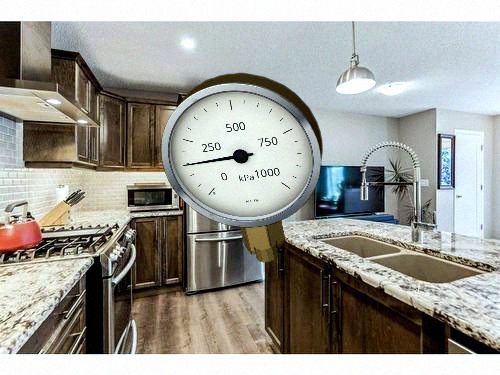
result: 150 kPa
